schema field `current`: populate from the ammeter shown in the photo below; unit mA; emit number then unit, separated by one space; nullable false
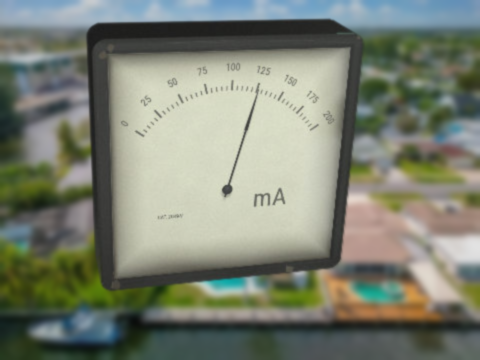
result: 125 mA
